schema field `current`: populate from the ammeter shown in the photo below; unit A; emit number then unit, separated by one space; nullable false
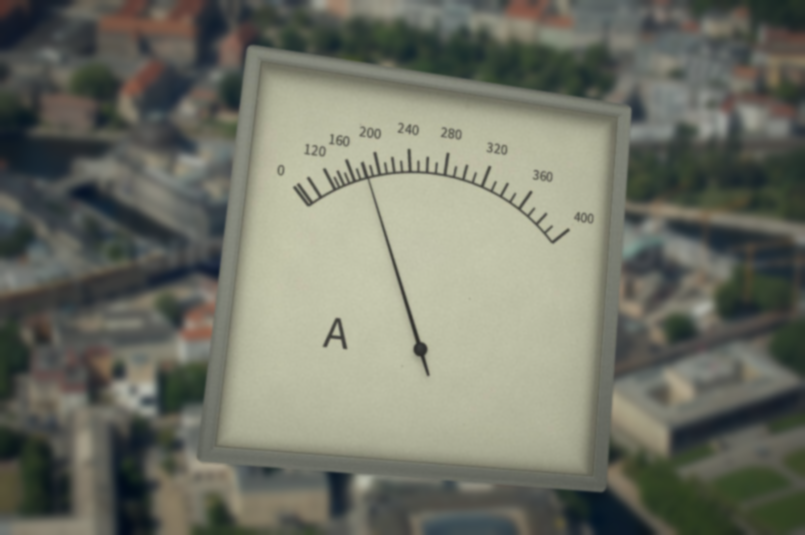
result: 180 A
